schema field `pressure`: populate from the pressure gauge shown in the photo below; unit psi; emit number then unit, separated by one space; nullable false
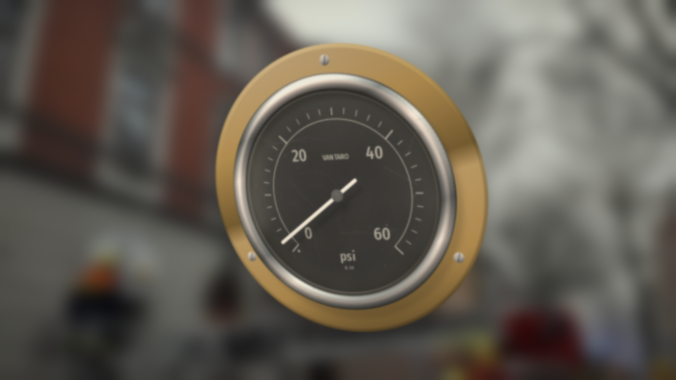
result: 2 psi
